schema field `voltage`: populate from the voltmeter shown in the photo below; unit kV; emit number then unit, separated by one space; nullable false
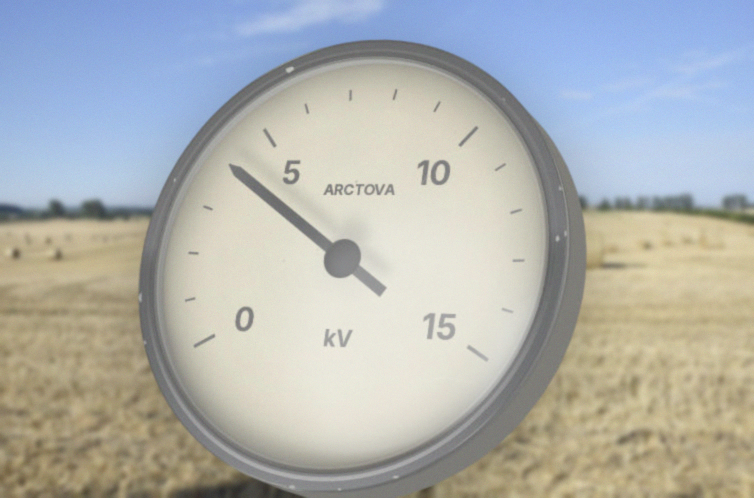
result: 4 kV
